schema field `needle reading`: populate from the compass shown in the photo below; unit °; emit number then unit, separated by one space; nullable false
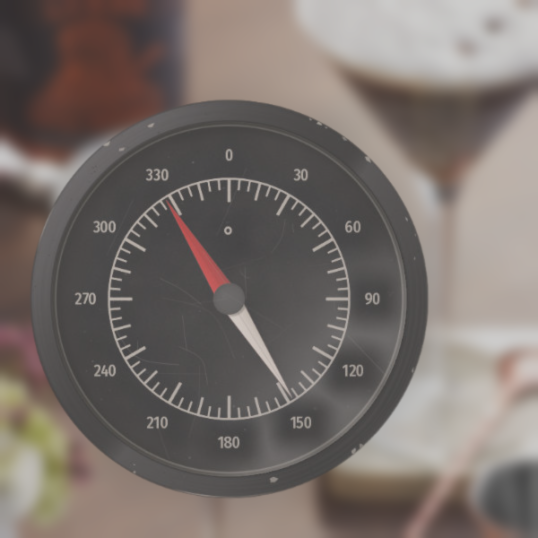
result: 327.5 °
